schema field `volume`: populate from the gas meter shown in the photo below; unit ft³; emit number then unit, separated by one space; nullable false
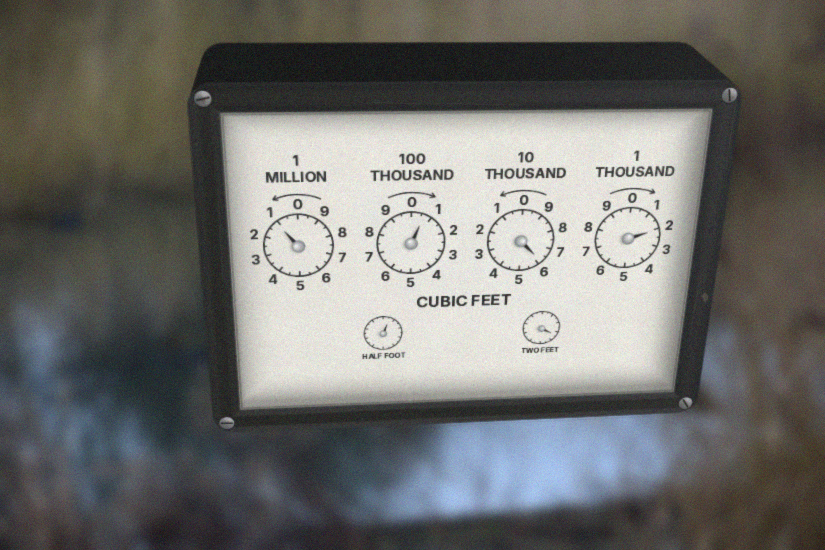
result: 106200 ft³
